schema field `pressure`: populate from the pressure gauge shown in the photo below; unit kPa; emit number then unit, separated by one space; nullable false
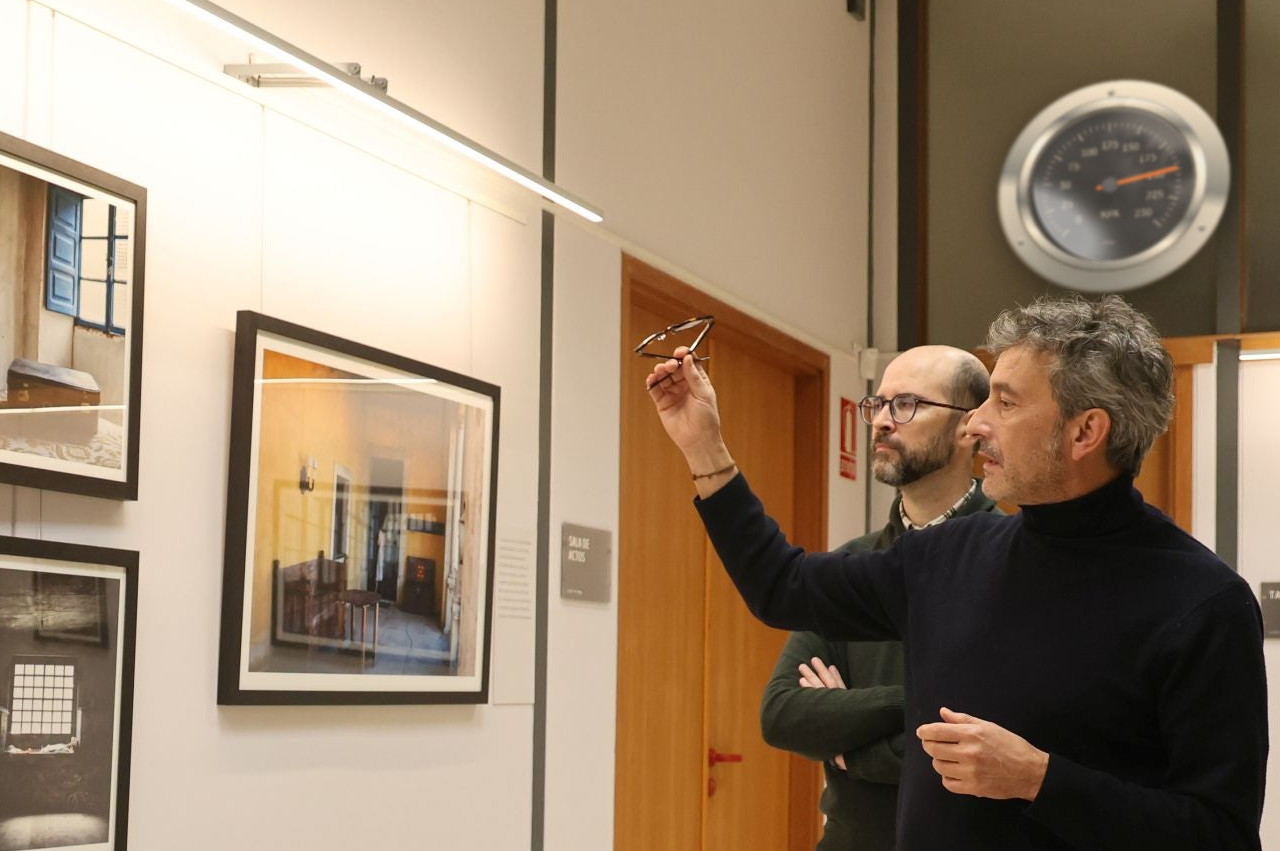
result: 200 kPa
